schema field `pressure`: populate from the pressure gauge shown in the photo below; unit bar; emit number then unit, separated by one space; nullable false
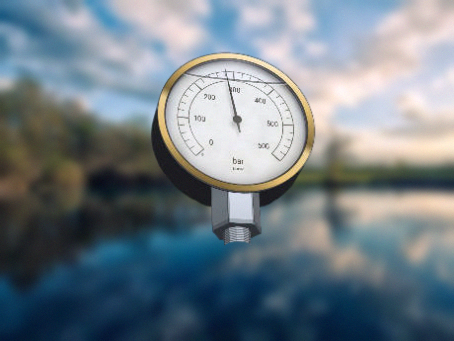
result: 280 bar
